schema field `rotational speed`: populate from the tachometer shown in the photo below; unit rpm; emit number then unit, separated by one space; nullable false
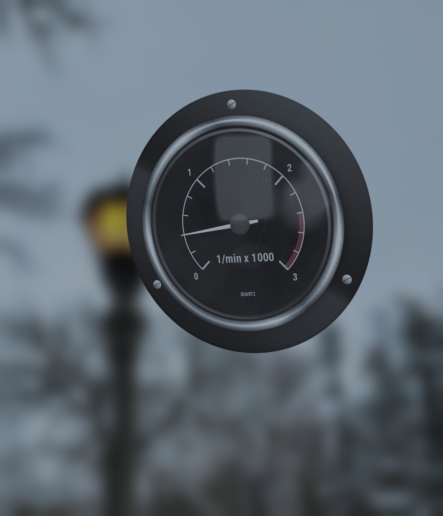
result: 400 rpm
